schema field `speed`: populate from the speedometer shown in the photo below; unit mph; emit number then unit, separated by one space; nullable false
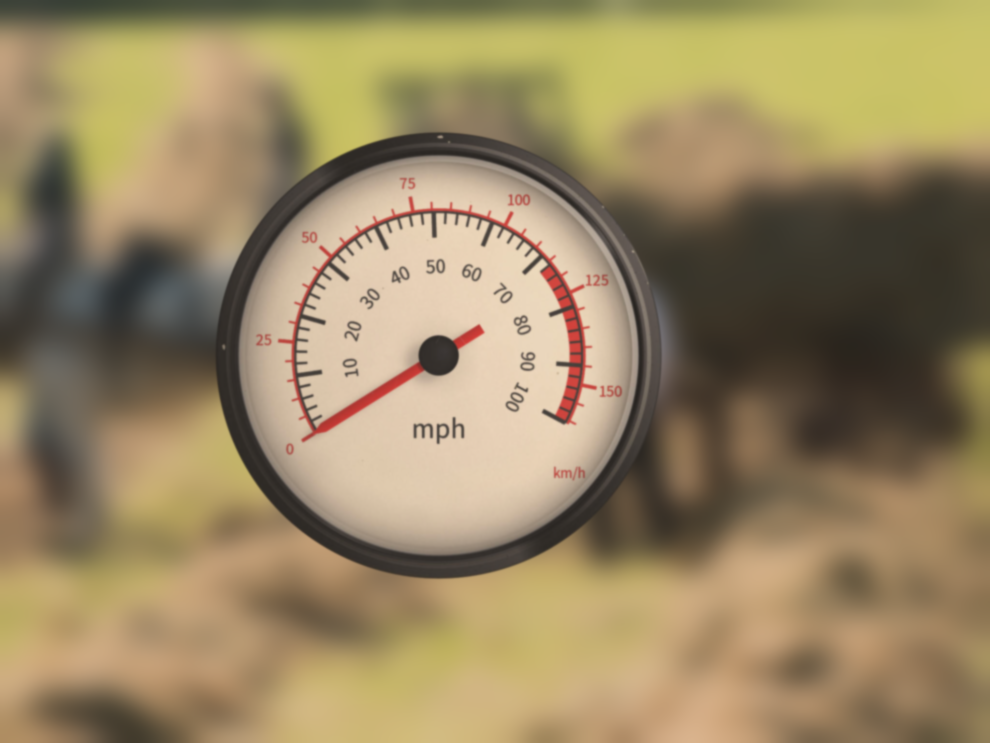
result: 0 mph
